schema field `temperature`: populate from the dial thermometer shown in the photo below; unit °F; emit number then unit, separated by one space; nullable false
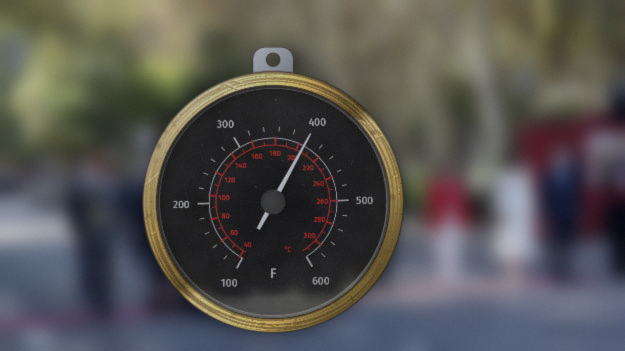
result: 400 °F
